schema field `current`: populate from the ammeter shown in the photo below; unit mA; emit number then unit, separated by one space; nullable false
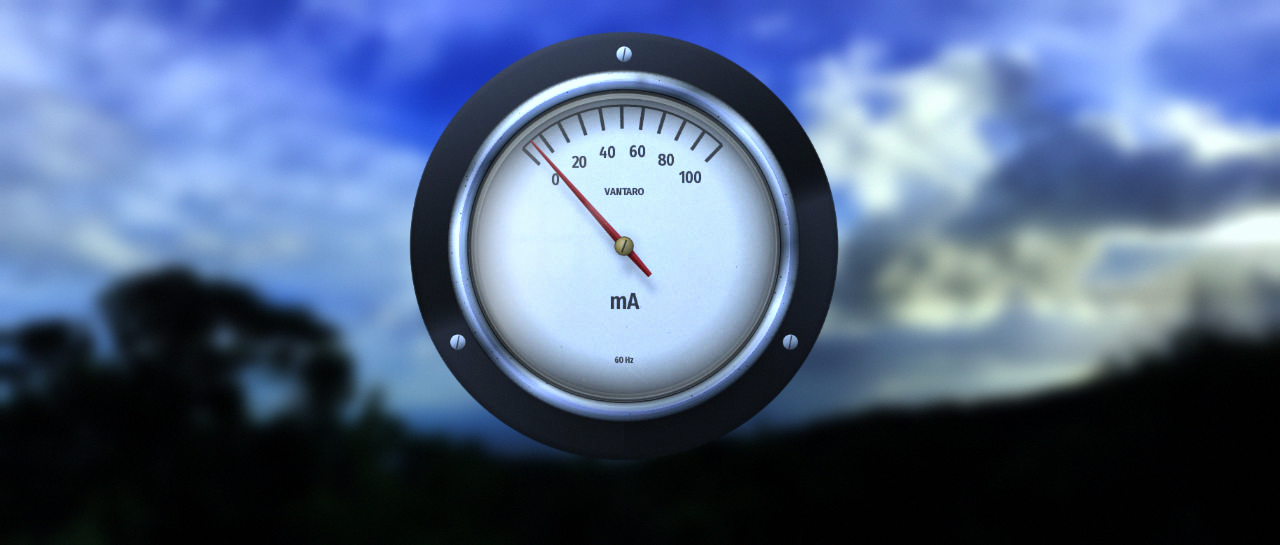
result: 5 mA
